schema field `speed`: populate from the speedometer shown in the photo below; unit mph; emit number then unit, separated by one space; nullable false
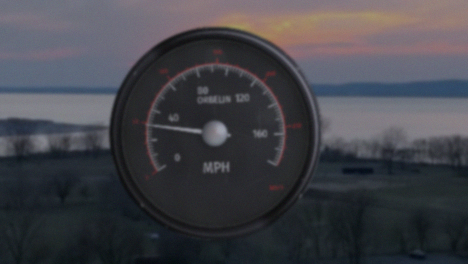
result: 30 mph
